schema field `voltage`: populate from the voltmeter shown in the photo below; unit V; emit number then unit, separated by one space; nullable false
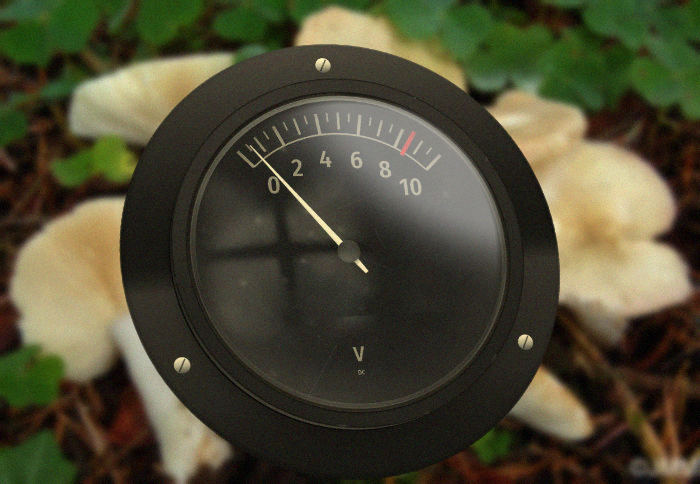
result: 0.5 V
